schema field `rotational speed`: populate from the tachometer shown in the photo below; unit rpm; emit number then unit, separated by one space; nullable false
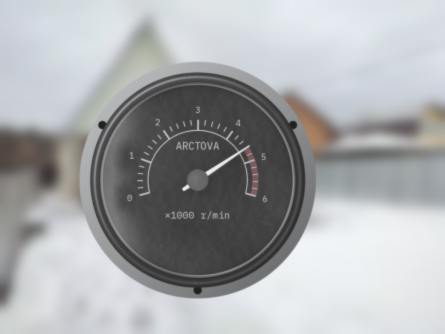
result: 4600 rpm
